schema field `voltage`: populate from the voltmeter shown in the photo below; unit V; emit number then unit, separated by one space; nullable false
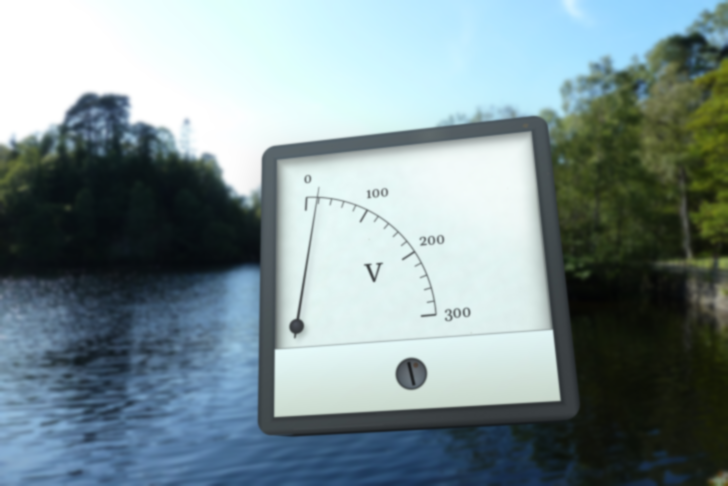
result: 20 V
